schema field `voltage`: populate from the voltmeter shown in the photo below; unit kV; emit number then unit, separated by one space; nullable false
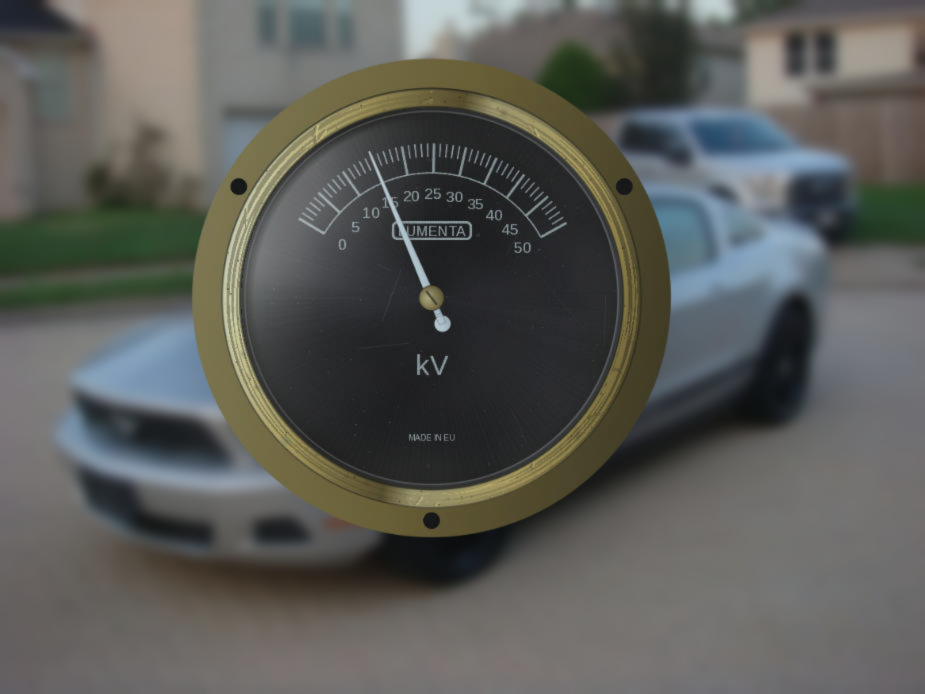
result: 15 kV
